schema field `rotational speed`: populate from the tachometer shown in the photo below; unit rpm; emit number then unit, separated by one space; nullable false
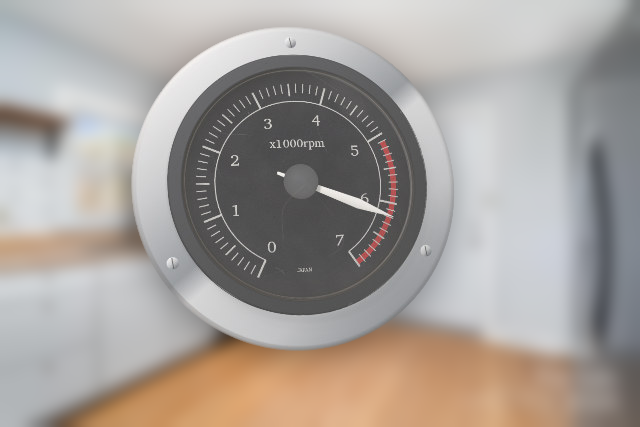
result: 6200 rpm
